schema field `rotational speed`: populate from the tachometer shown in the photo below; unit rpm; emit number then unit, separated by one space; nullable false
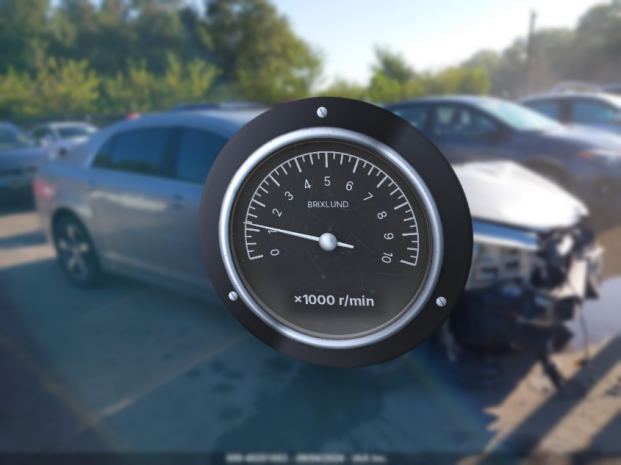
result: 1250 rpm
